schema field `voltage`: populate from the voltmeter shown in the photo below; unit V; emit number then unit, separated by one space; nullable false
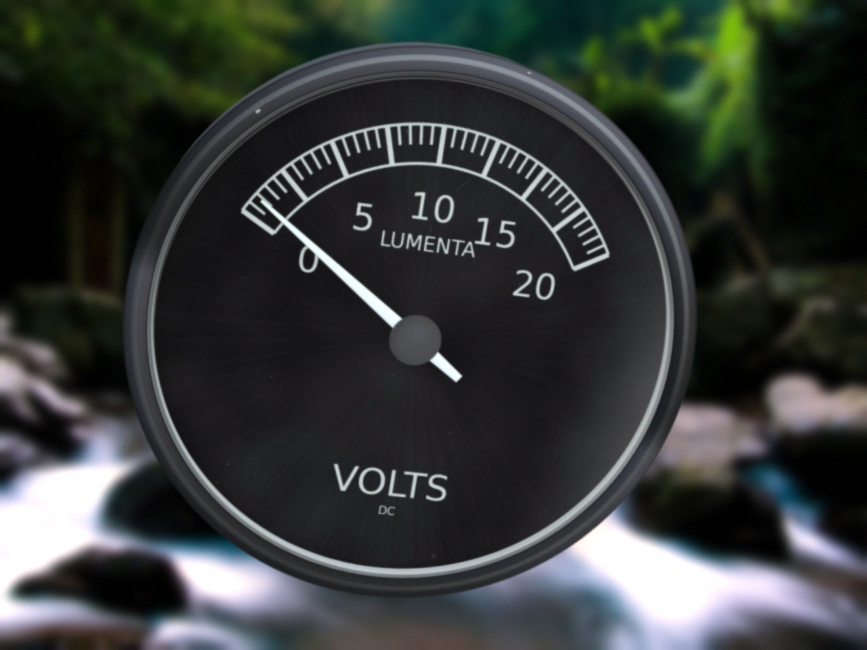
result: 1 V
